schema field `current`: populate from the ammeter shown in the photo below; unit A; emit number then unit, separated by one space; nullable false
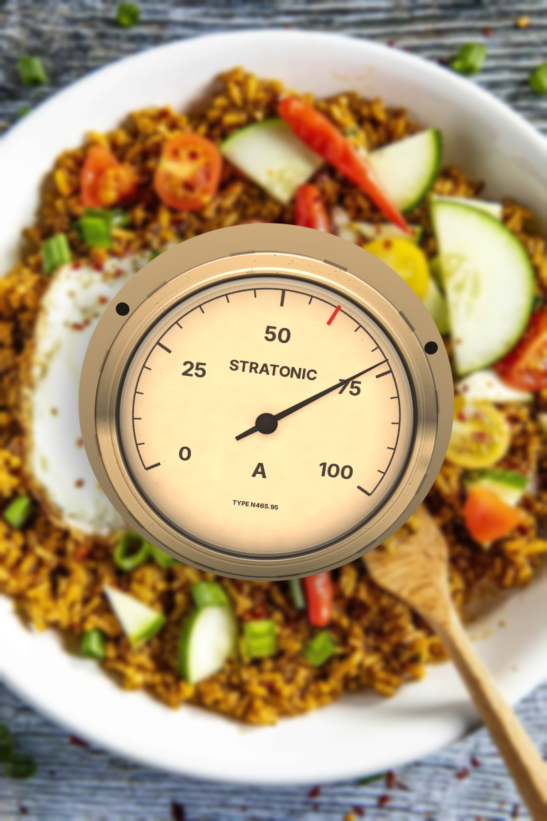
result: 72.5 A
